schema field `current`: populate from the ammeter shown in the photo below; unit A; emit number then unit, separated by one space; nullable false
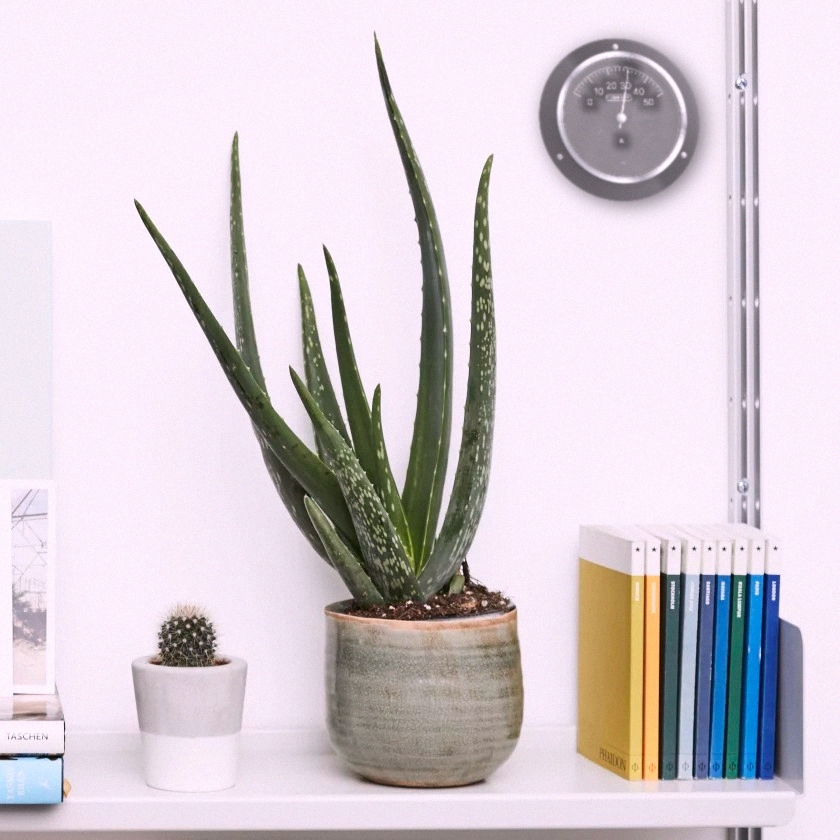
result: 30 A
